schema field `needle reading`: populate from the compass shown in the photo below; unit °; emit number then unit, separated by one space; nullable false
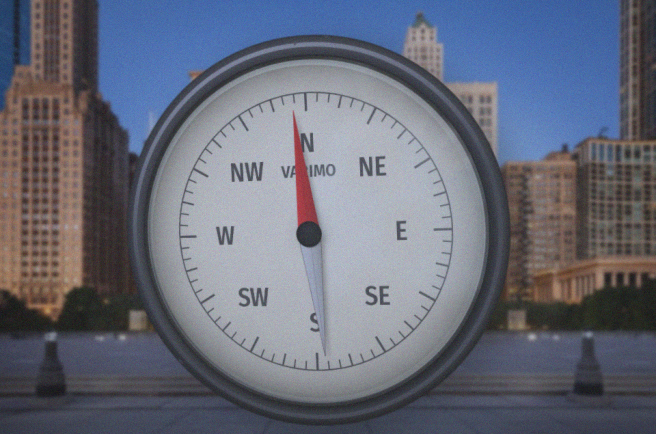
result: 355 °
